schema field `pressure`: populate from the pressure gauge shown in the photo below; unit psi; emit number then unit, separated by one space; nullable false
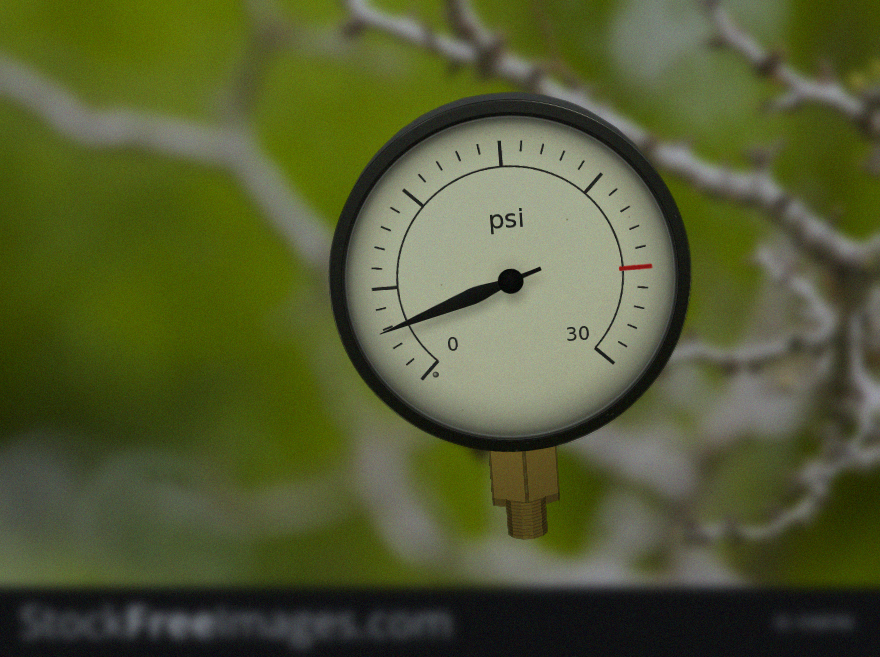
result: 3 psi
